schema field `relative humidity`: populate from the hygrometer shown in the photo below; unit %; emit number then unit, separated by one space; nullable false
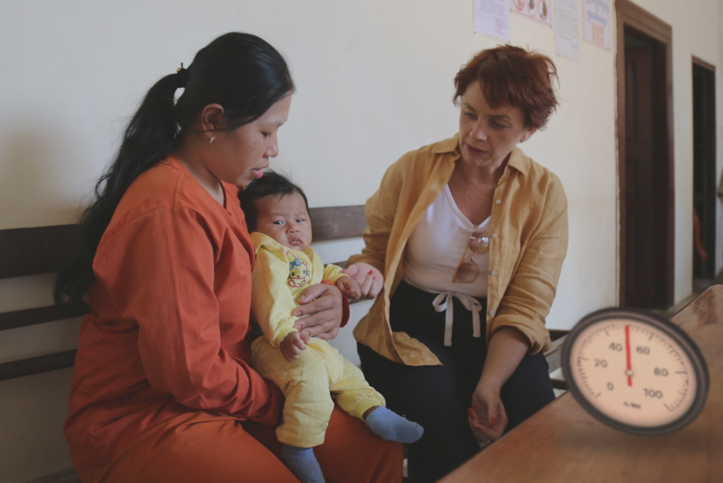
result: 50 %
